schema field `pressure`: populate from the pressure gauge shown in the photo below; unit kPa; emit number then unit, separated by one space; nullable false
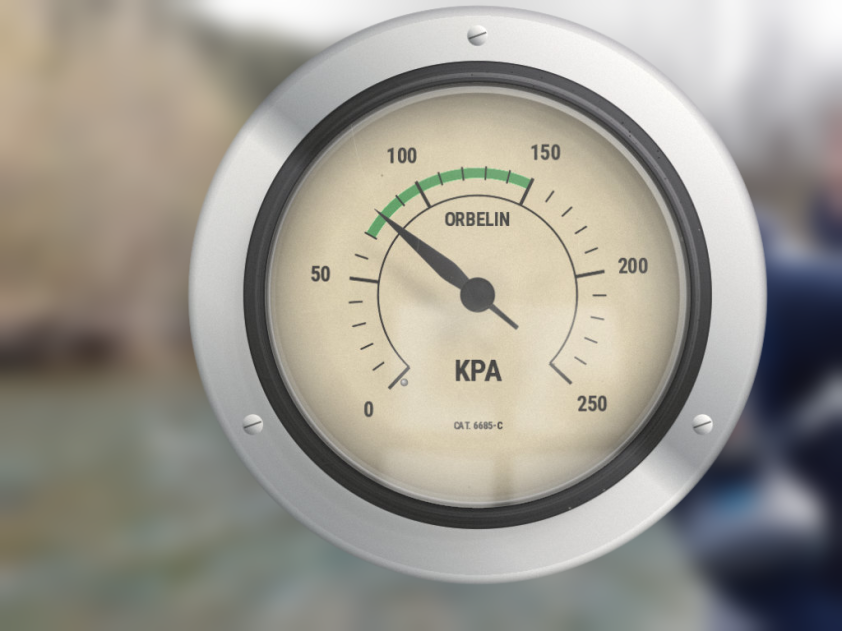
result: 80 kPa
